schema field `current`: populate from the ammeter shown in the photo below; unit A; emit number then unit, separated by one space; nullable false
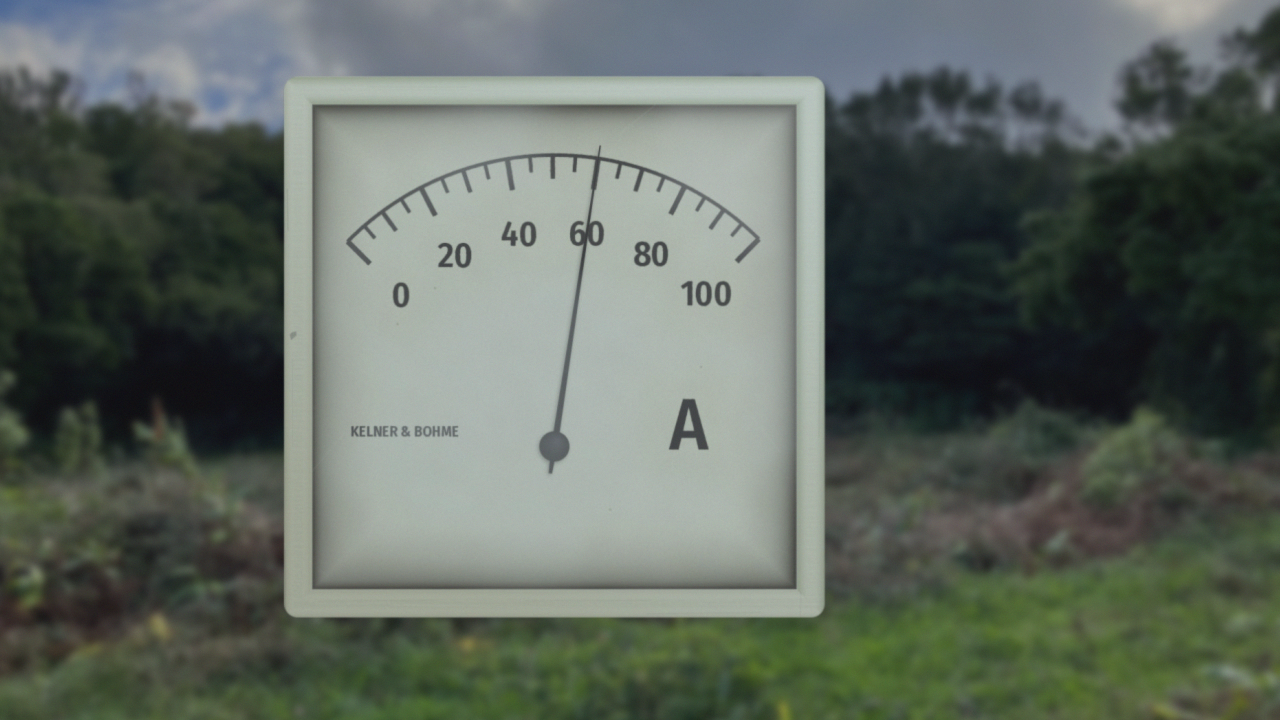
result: 60 A
